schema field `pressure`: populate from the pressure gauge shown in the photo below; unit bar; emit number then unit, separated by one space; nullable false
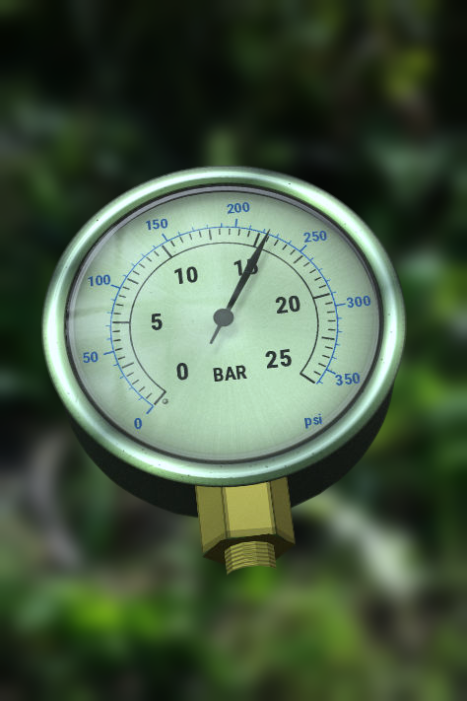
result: 15.5 bar
